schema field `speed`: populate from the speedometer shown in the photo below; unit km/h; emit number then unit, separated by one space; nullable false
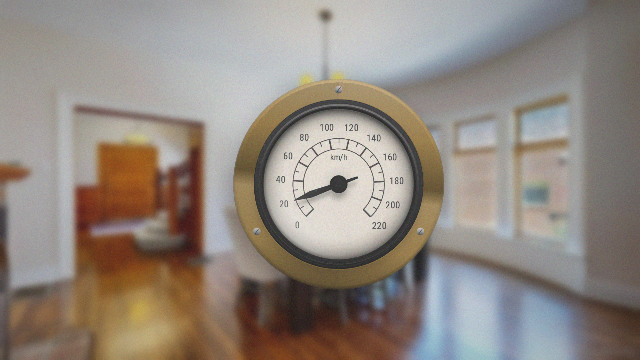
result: 20 km/h
